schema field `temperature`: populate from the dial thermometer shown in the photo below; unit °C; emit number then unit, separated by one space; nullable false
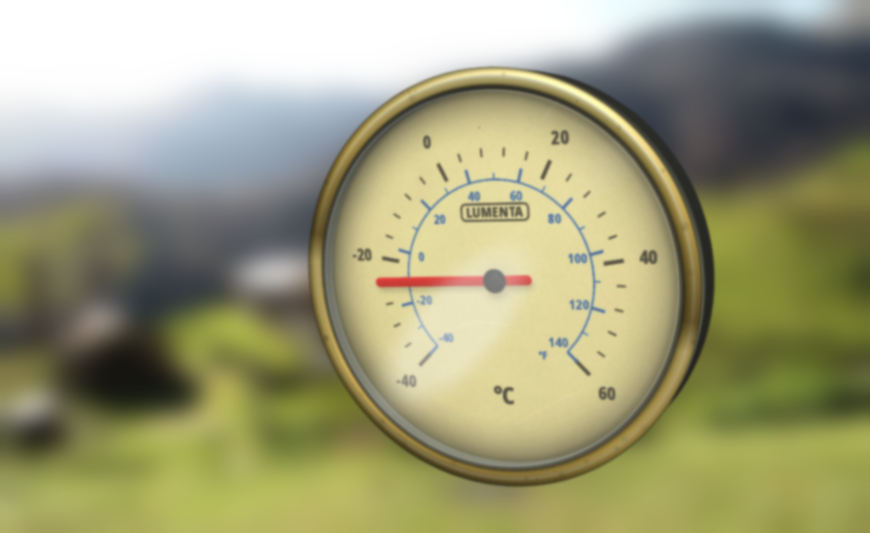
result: -24 °C
